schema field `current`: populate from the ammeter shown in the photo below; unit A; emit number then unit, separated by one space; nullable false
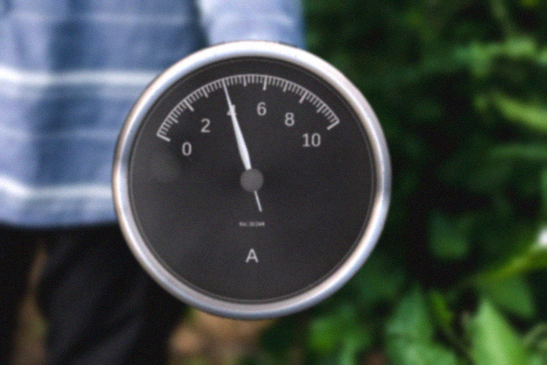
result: 4 A
